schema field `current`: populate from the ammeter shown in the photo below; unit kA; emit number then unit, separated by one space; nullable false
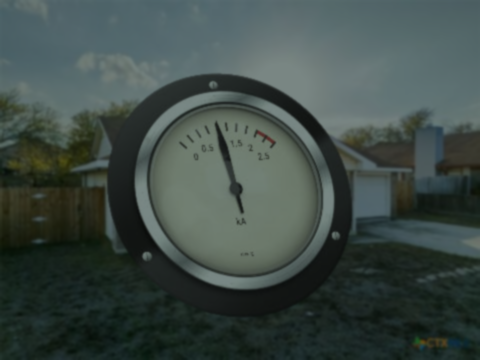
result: 1 kA
